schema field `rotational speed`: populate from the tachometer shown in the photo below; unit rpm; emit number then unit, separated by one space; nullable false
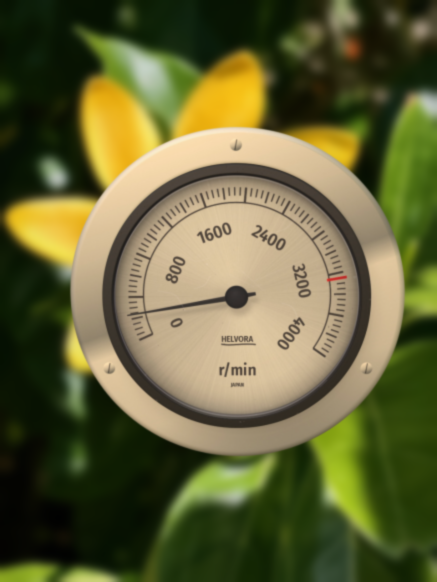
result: 250 rpm
